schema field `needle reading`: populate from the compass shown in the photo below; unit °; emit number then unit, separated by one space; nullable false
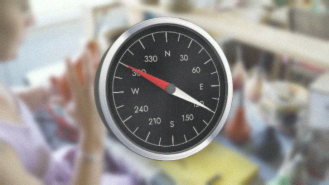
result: 300 °
